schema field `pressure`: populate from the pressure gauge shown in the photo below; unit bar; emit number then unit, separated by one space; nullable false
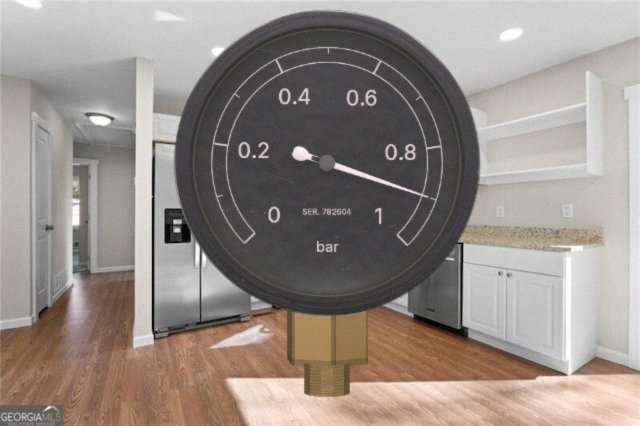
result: 0.9 bar
